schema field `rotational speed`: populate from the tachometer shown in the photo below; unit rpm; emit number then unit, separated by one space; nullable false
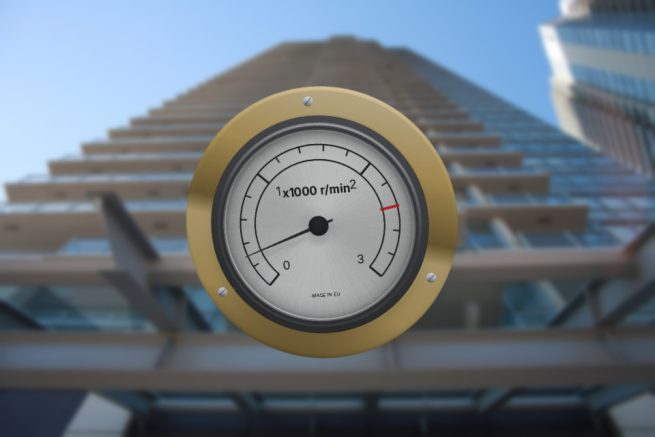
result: 300 rpm
